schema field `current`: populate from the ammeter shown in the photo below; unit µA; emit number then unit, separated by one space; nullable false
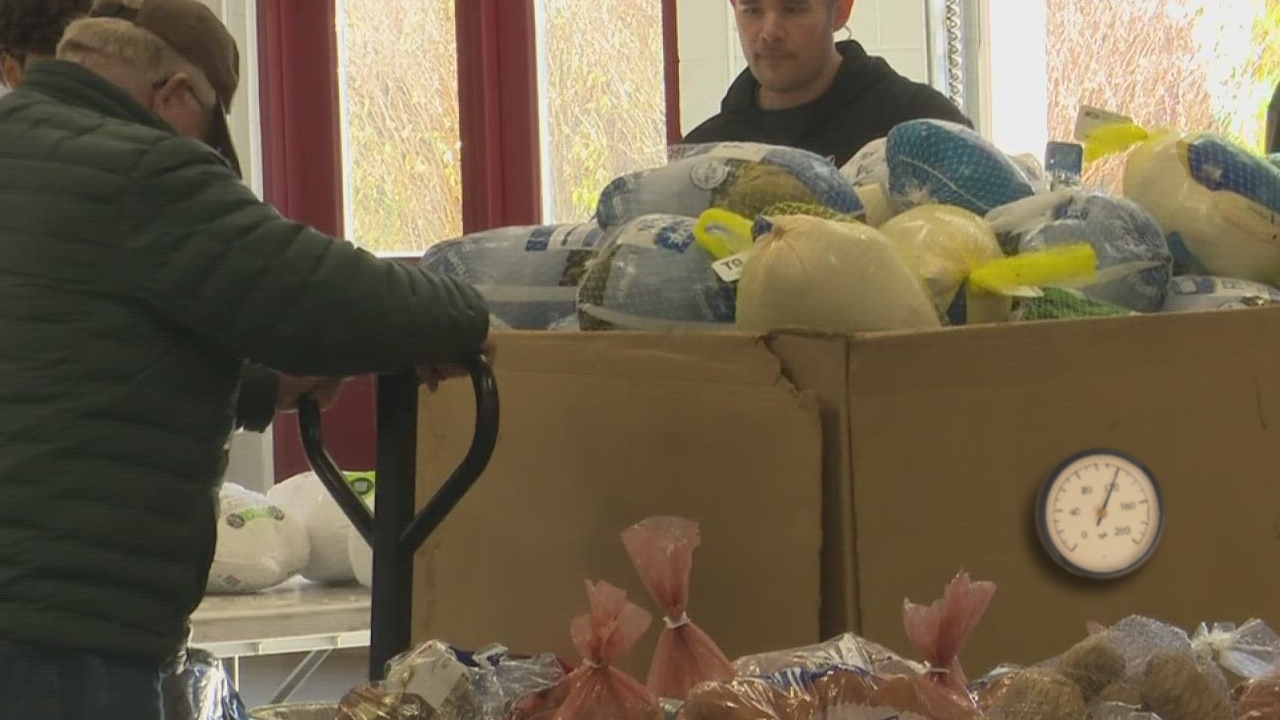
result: 120 µA
